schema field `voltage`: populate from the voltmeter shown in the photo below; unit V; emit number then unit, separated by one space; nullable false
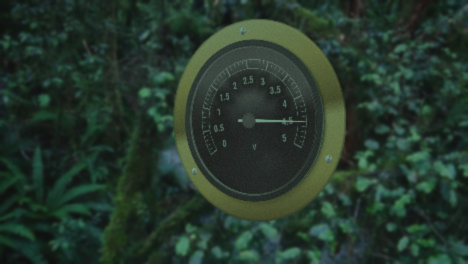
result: 4.5 V
